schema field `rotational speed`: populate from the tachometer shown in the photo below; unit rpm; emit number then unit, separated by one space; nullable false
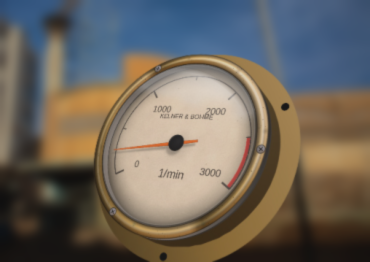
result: 250 rpm
